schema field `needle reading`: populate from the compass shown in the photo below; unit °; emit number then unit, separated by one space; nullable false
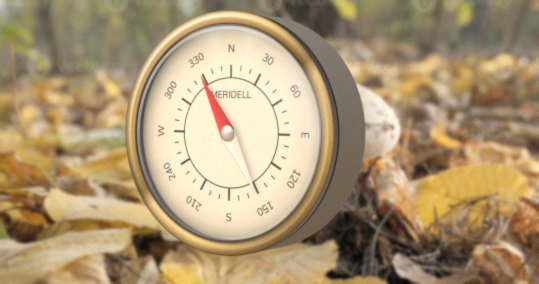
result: 330 °
